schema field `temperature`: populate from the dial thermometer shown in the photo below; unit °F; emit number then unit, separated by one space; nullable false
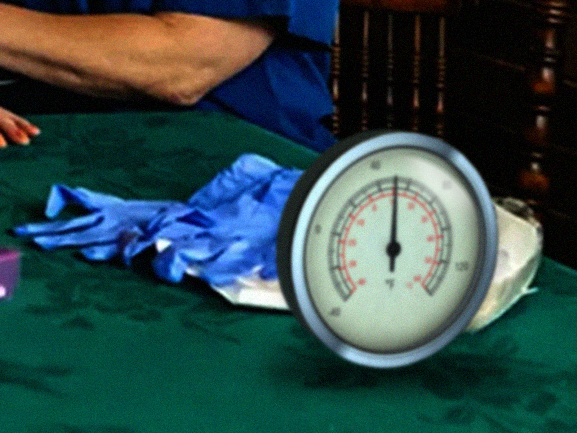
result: 50 °F
